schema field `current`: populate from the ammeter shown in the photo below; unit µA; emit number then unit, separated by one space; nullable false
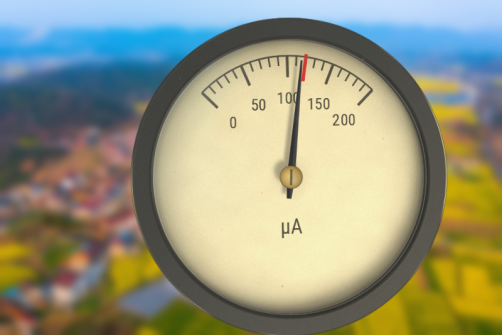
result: 115 µA
